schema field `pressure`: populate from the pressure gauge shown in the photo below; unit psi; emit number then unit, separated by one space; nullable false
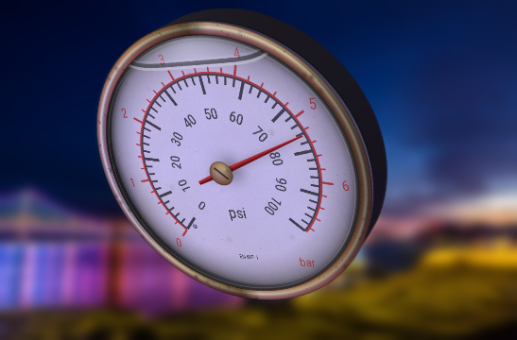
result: 76 psi
